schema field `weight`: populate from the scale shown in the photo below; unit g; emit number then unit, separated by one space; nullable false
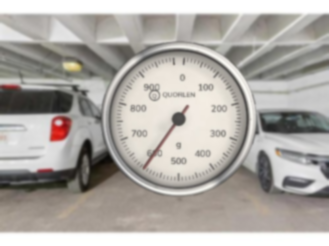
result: 600 g
